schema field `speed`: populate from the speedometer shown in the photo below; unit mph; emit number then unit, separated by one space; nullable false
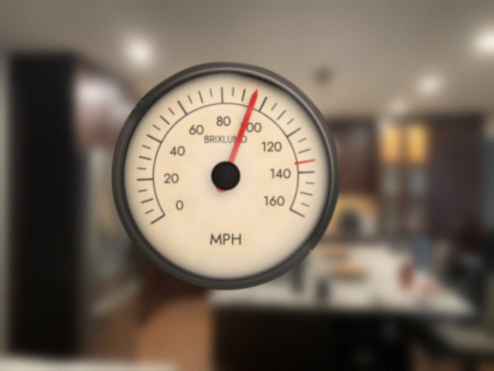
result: 95 mph
